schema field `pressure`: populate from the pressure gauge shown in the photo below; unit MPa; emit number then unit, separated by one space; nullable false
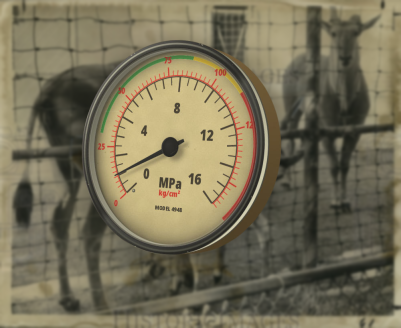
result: 1 MPa
